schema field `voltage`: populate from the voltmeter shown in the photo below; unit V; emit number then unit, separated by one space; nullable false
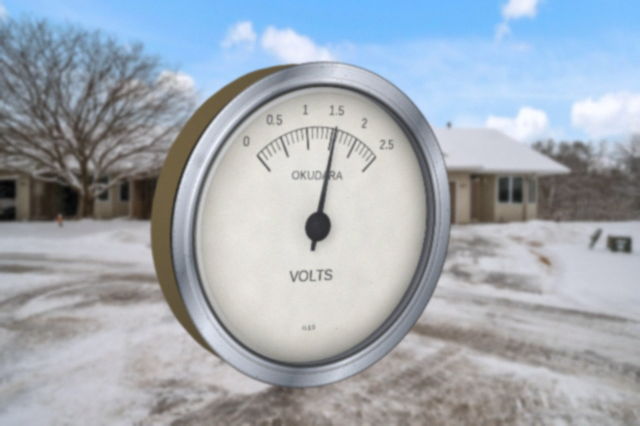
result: 1.5 V
